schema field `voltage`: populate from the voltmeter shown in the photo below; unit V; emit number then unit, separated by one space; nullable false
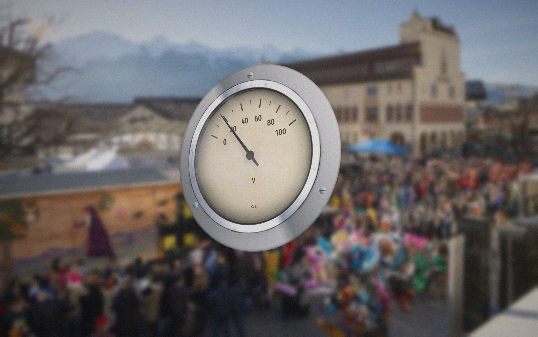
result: 20 V
